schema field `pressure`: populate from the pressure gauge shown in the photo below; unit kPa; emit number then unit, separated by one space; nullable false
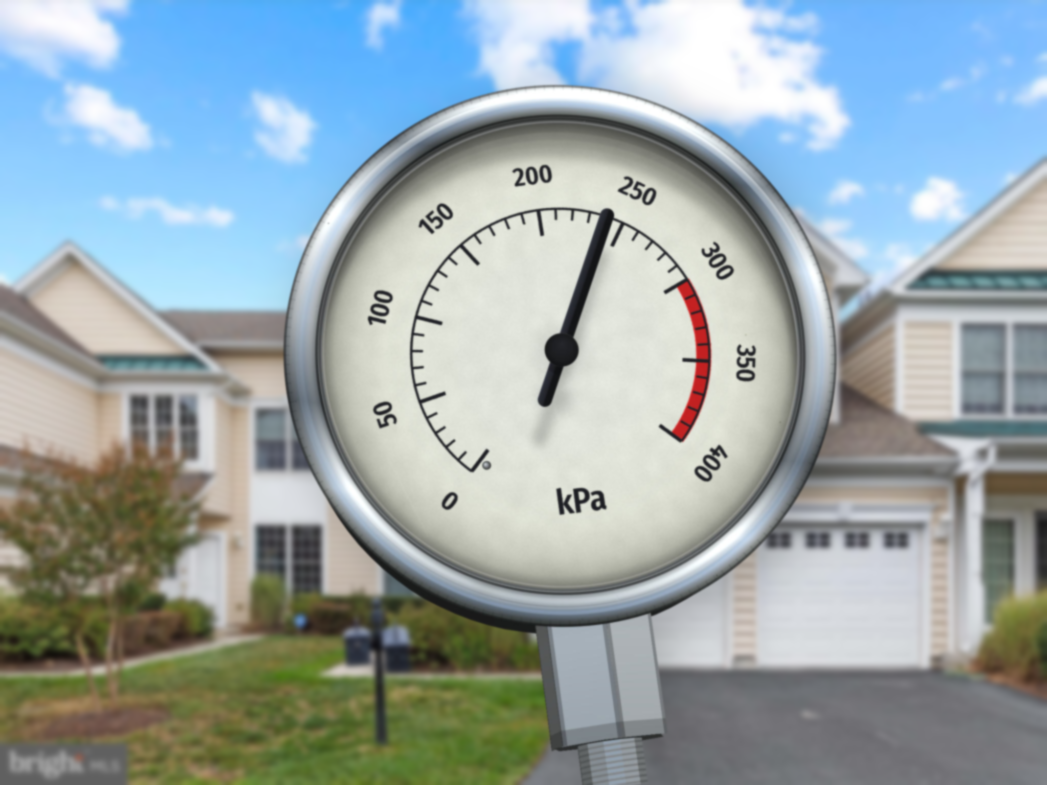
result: 240 kPa
